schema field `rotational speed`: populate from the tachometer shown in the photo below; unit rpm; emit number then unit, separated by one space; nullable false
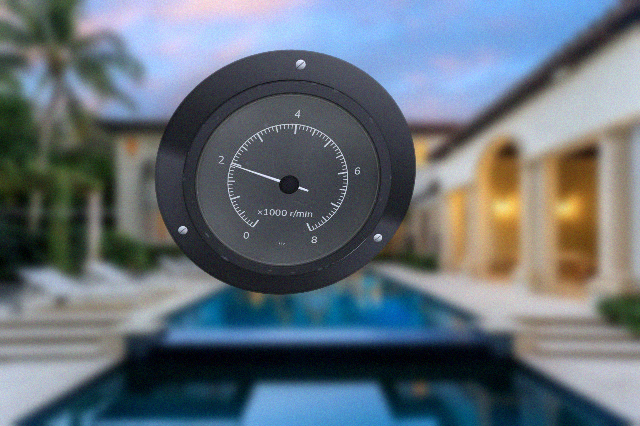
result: 2000 rpm
